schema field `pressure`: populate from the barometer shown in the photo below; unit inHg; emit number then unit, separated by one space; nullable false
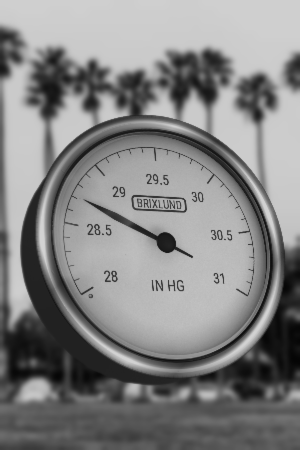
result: 28.7 inHg
